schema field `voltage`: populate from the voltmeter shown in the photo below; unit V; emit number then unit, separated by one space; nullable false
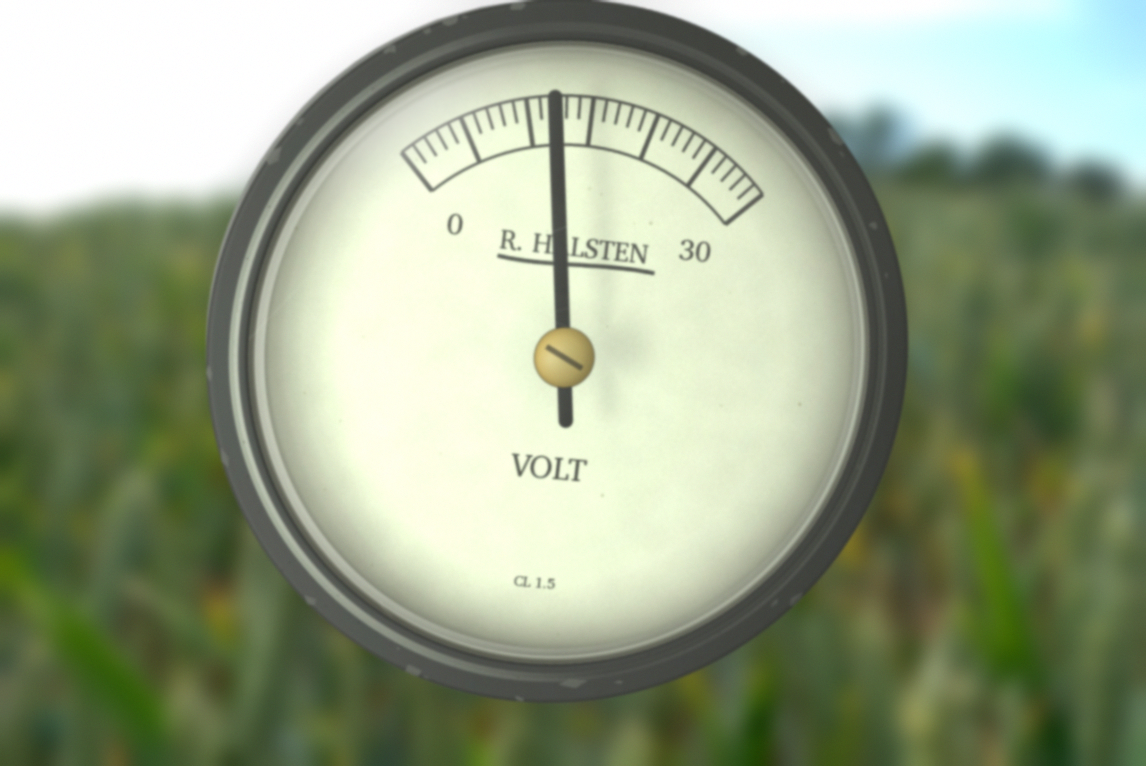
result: 12 V
